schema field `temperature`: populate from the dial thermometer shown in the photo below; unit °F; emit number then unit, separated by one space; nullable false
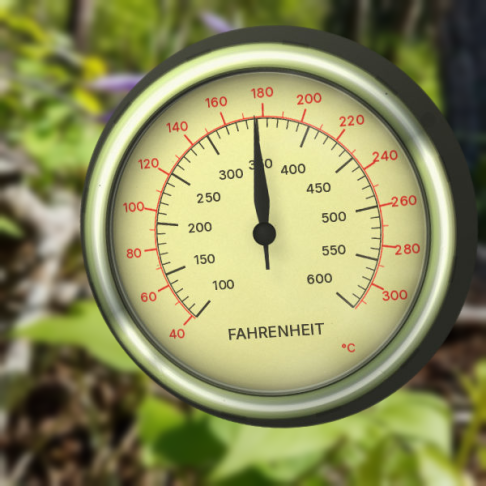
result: 350 °F
